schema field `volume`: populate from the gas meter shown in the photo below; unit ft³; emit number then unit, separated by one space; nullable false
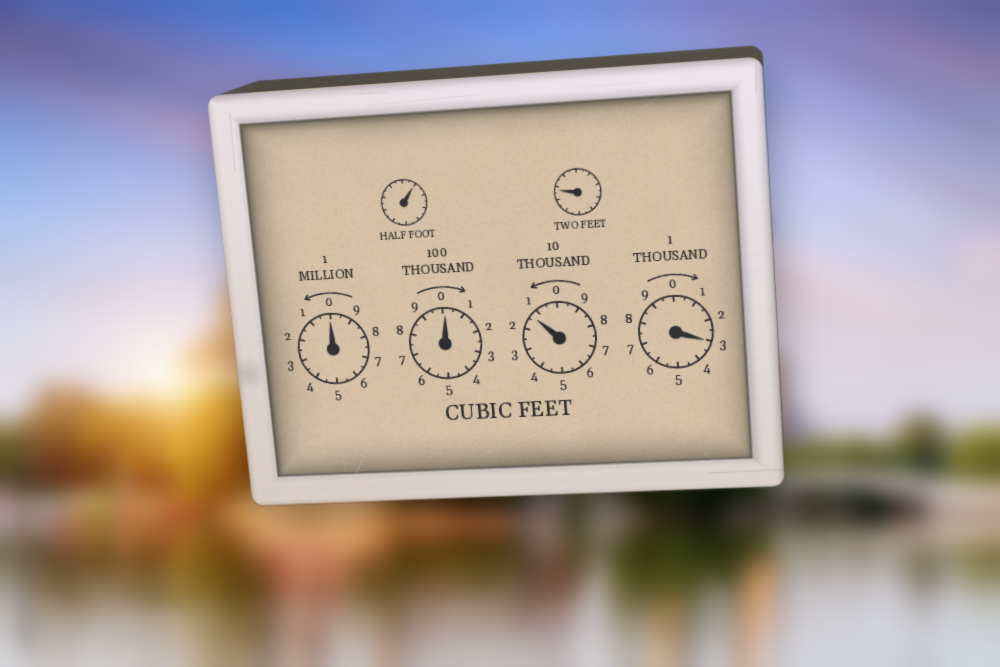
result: 1300 ft³
